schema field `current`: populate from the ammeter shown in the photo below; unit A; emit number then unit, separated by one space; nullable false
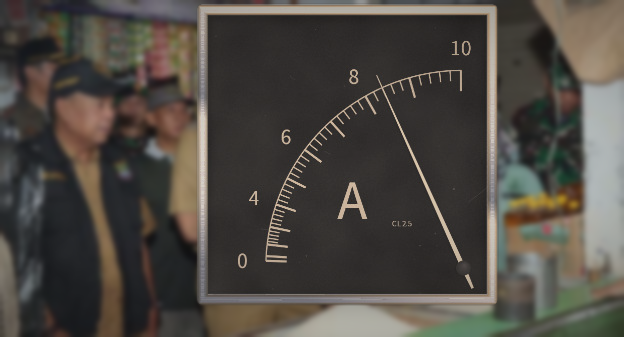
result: 8.4 A
